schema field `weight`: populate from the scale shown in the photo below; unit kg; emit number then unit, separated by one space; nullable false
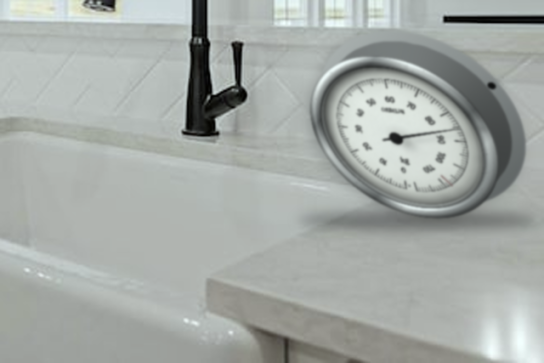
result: 85 kg
